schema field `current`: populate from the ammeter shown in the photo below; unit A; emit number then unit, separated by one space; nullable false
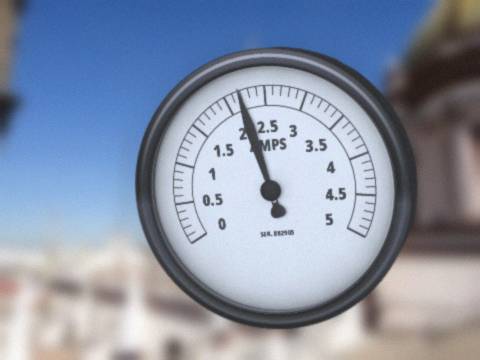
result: 2.2 A
